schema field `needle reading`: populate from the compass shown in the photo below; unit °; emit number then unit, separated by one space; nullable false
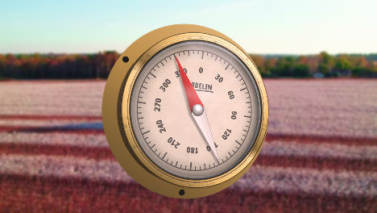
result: 330 °
